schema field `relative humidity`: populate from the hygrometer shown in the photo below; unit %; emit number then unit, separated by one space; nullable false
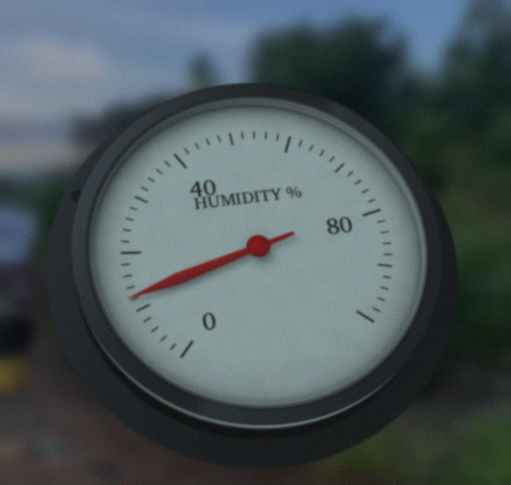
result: 12 %
